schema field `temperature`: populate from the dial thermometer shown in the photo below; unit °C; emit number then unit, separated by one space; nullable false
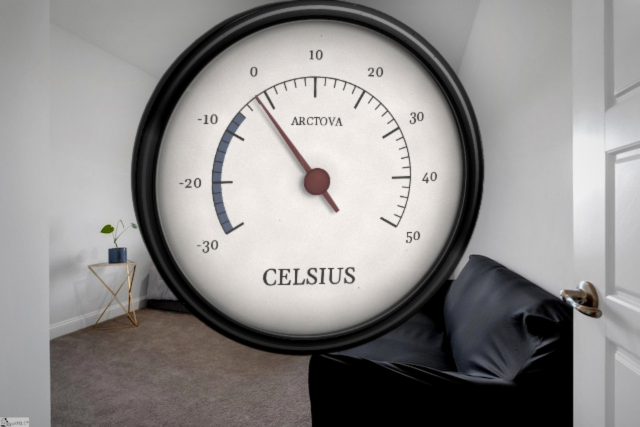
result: -2 °C
